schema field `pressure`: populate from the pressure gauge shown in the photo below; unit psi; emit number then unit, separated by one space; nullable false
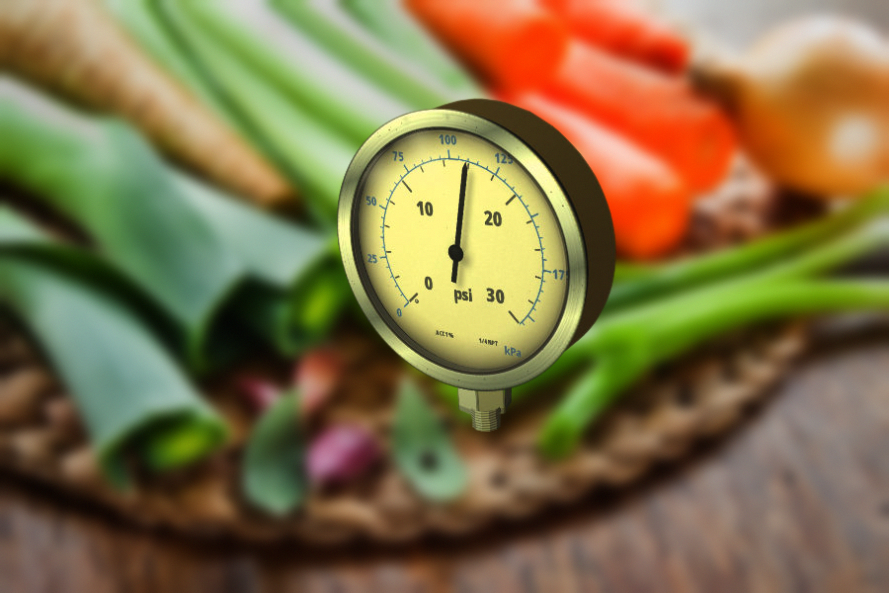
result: 16 psi
